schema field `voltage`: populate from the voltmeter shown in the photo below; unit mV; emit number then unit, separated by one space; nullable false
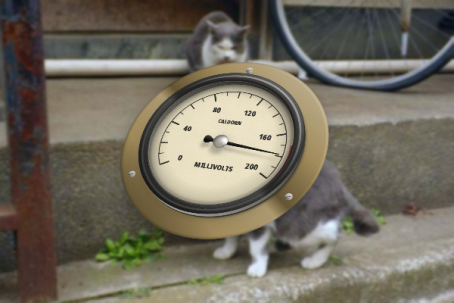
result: 180 mV
